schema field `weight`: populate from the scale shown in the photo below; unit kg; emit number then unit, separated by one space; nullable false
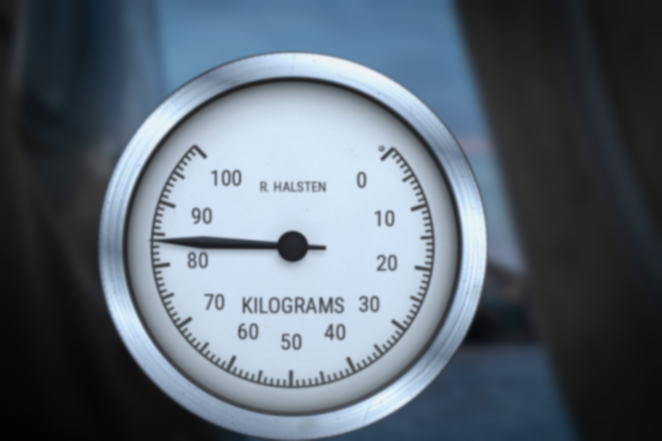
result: 84 kg
